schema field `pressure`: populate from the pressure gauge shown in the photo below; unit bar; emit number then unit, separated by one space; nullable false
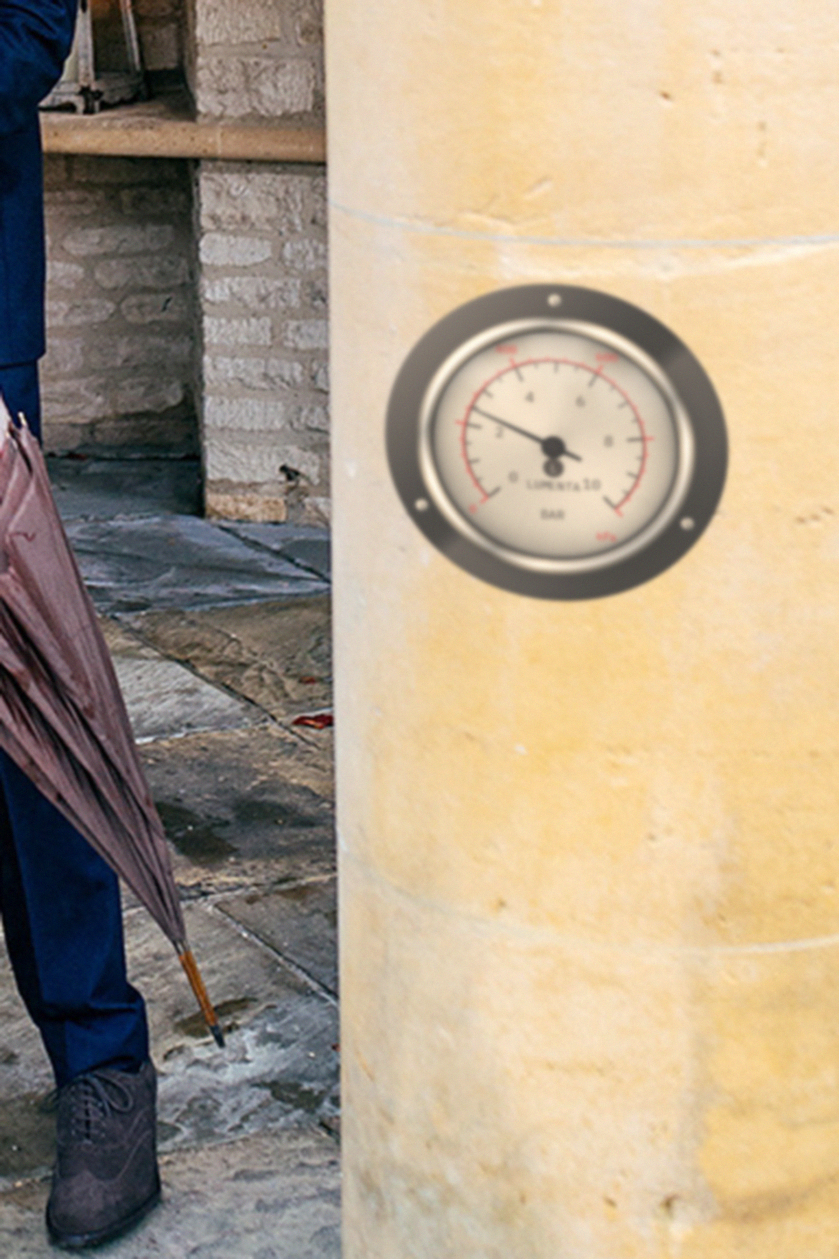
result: 2.5 bar
